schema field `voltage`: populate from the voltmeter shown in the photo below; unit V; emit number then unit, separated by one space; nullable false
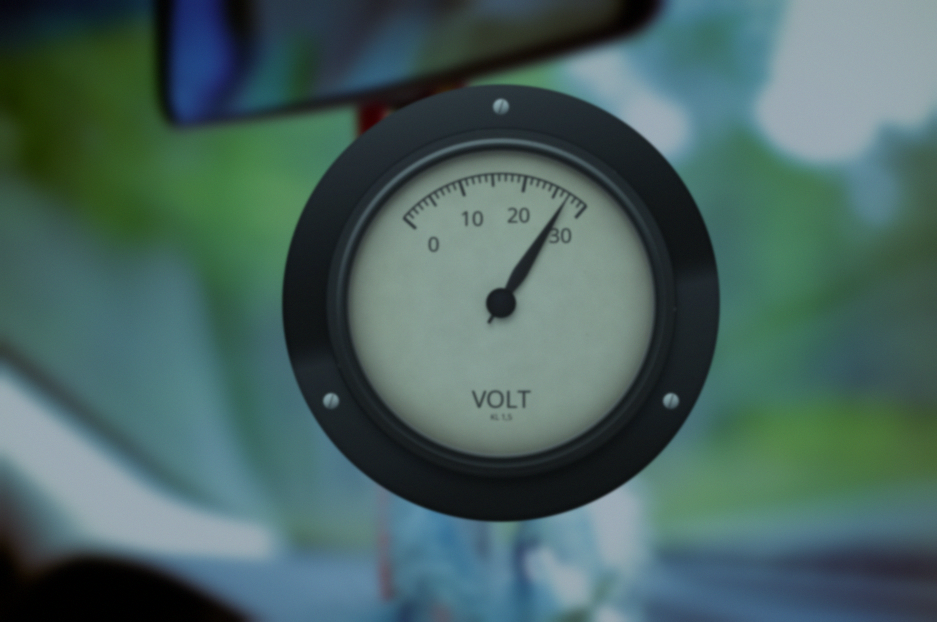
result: 27 V
